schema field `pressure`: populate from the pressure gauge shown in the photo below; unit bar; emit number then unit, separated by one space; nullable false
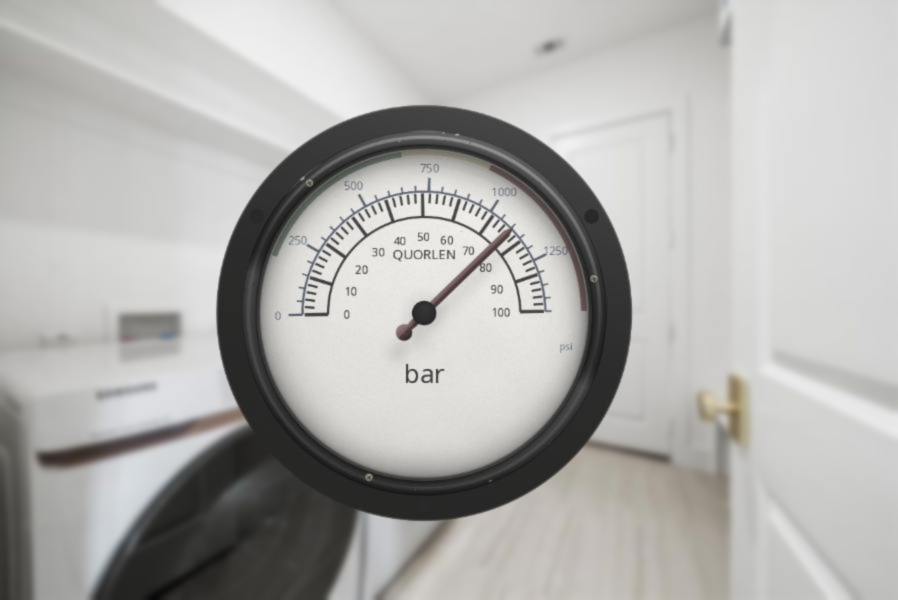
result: 76 bar
